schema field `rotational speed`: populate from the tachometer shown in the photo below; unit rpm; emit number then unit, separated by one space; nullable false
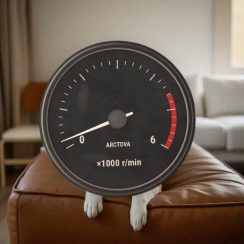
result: 200 rpm
